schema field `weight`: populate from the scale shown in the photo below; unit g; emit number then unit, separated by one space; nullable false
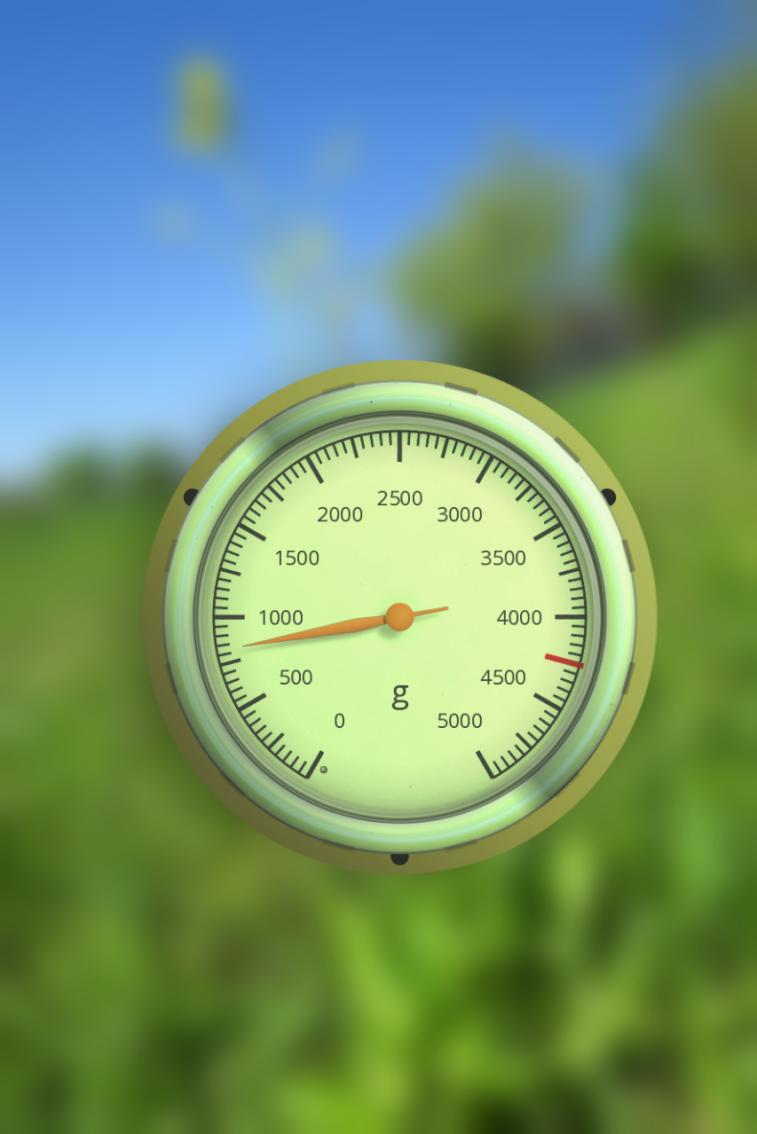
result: 825 g
